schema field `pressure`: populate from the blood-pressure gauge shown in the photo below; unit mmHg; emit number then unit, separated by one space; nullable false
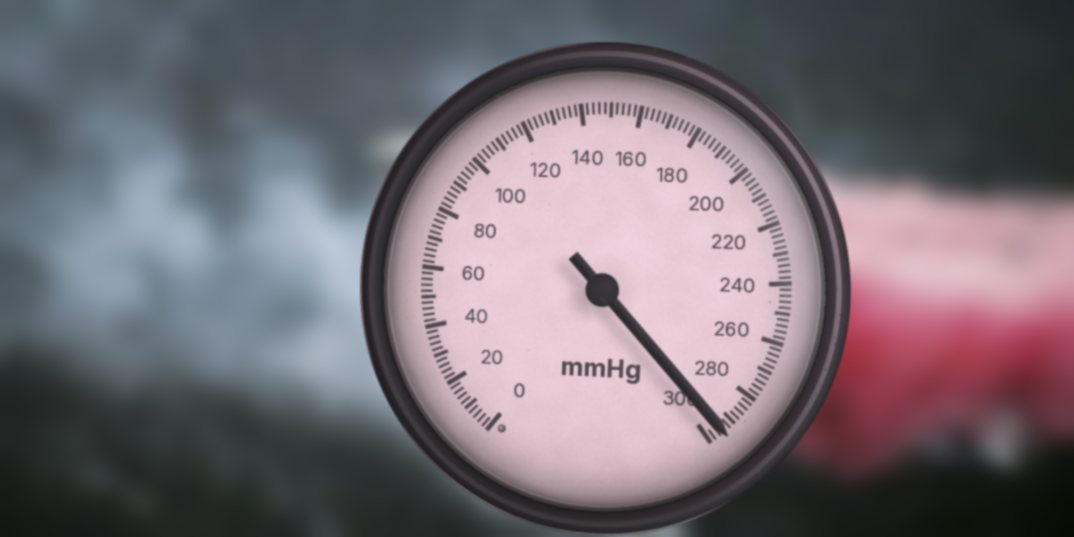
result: 294 mmHg
